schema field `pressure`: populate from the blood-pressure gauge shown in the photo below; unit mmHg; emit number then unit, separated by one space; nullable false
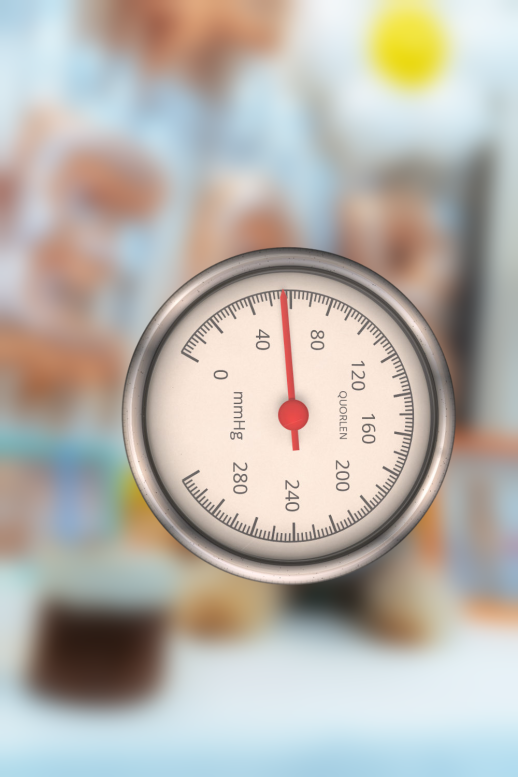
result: 56 mmHg
